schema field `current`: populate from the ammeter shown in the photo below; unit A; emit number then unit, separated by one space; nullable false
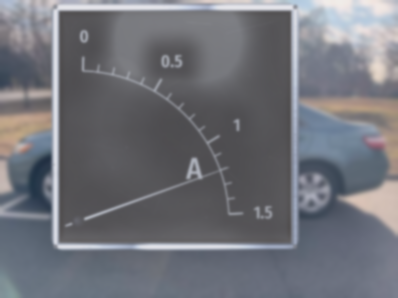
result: 1.2 A
